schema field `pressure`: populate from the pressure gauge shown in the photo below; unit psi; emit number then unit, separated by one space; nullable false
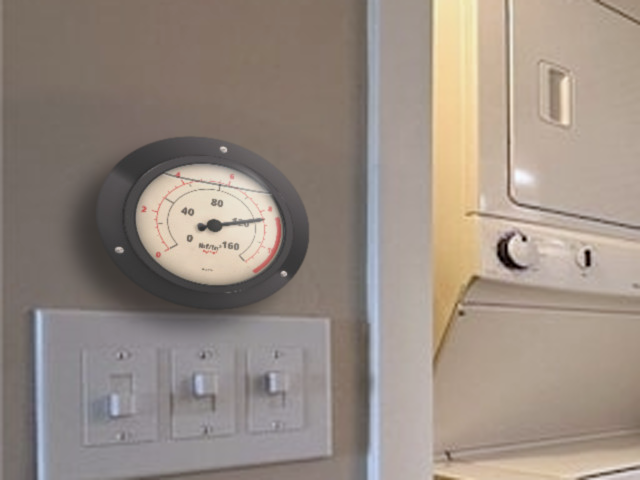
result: 120 psi
